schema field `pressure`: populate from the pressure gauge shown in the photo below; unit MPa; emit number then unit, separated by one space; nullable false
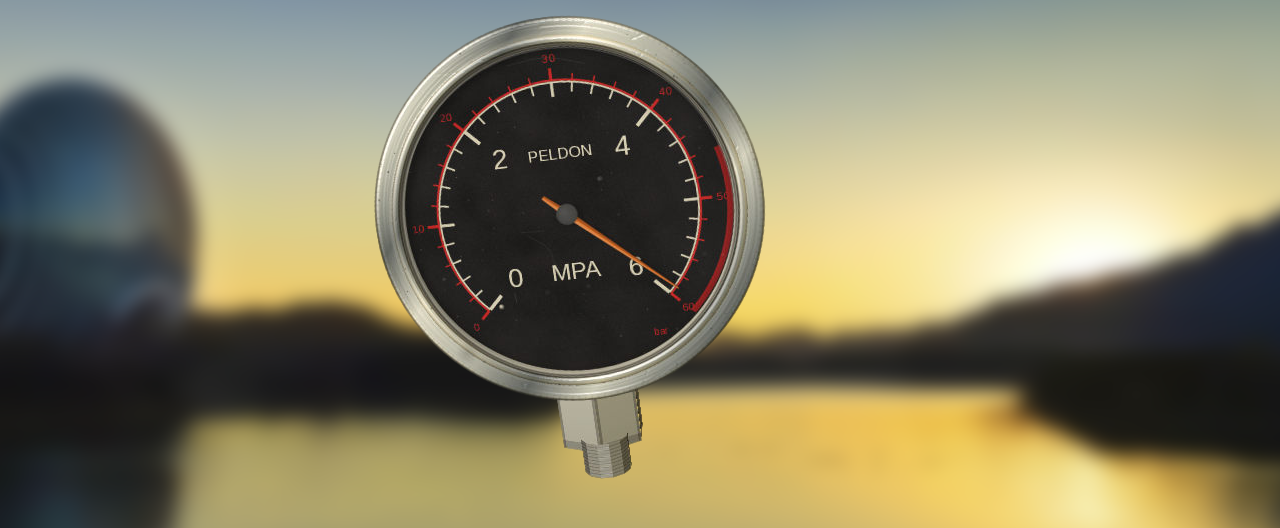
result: 5.9 MPa
